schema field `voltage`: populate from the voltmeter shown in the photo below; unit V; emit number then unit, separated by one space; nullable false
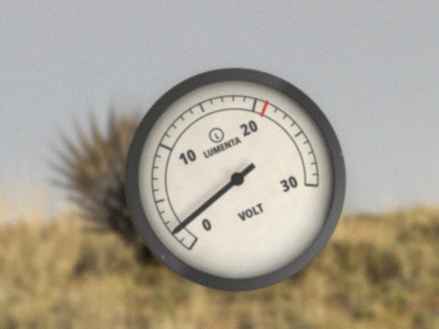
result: 2 V
